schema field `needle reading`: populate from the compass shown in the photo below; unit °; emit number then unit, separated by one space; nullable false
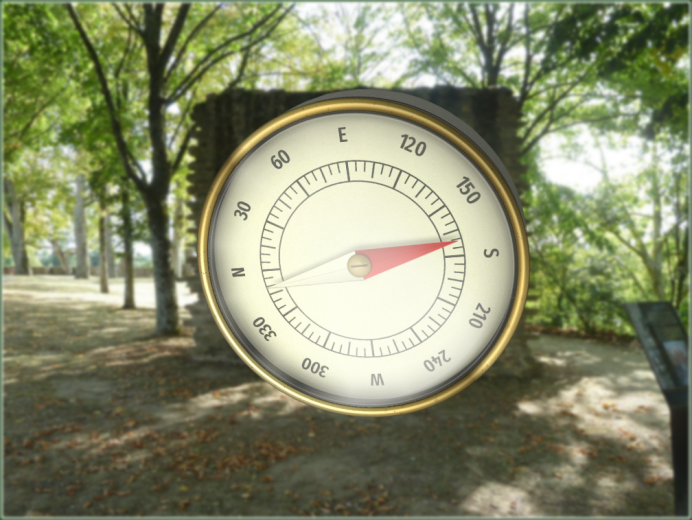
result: 170 °
